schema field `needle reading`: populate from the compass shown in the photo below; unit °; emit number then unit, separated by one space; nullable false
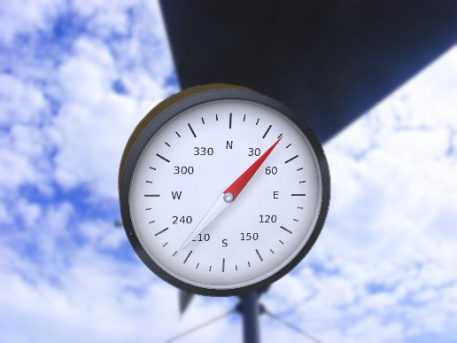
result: 40 °
